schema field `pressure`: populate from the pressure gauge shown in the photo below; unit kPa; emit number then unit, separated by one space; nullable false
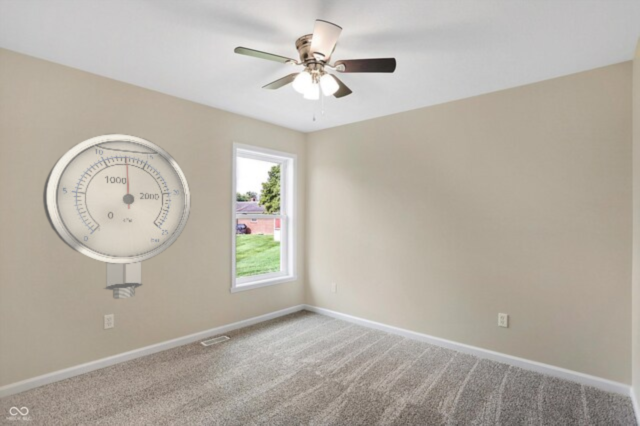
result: 1250 kPa
